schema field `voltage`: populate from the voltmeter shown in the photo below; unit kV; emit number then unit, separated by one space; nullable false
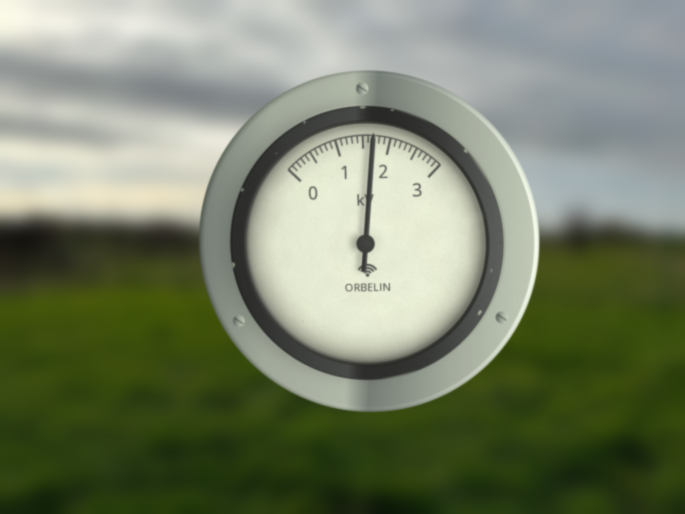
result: 1.7 kV
